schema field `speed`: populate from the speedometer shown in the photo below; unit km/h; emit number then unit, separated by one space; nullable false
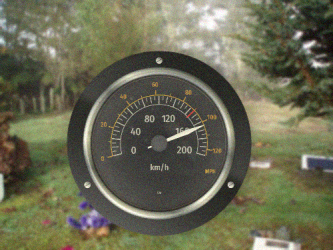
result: 165 km/h
